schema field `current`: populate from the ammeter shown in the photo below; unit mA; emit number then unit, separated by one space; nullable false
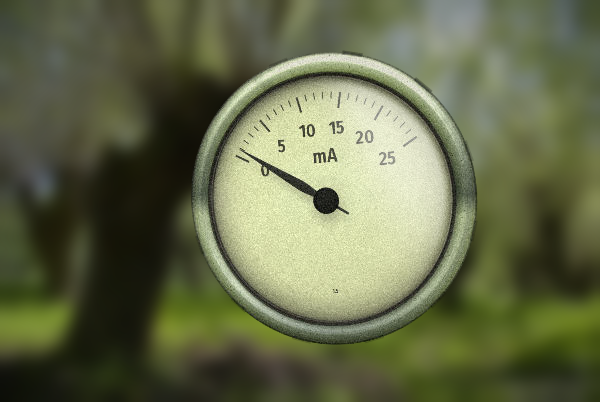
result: 1 mA
